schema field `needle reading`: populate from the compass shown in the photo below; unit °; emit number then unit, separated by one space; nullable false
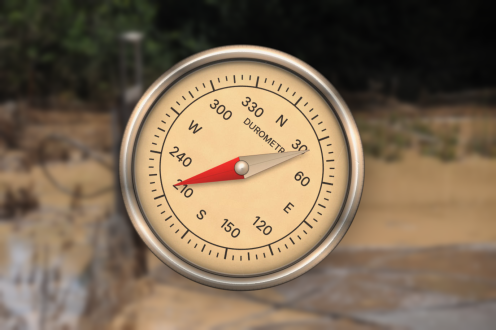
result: 215 °
